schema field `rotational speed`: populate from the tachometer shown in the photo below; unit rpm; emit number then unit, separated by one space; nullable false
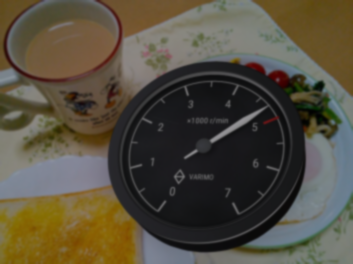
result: 4750 rpm
